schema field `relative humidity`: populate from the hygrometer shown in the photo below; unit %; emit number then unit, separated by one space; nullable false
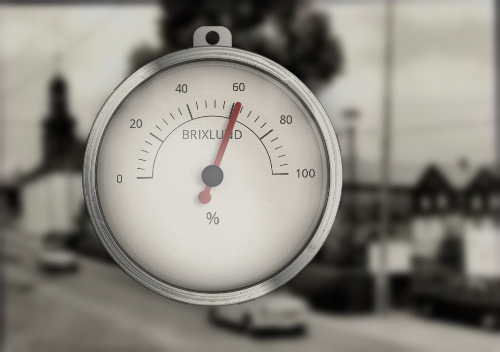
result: 62 %
